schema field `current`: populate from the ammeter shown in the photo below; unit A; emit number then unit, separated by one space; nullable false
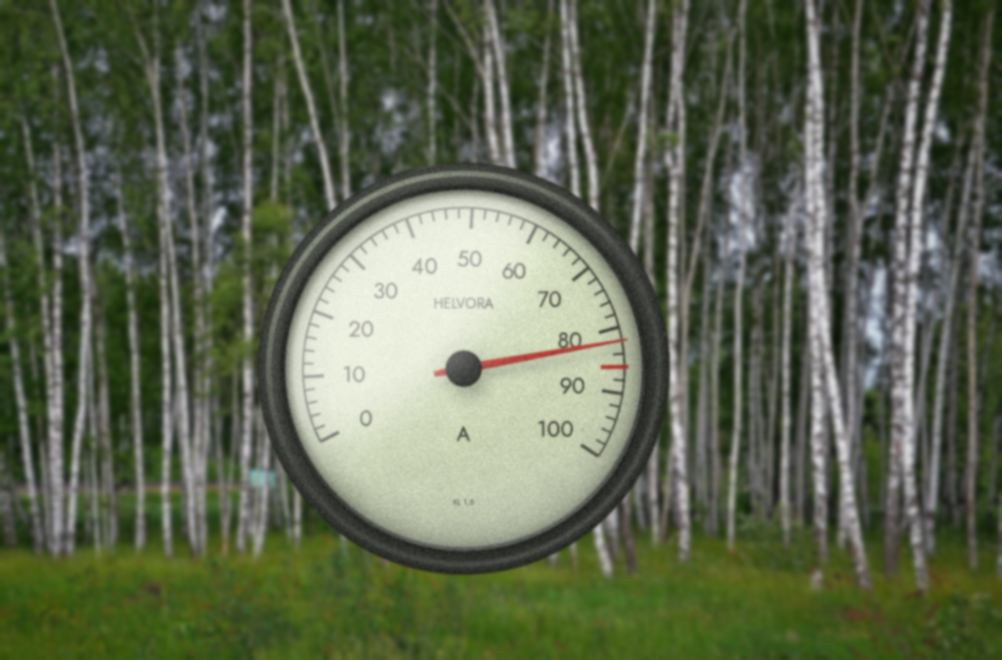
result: 82 A
